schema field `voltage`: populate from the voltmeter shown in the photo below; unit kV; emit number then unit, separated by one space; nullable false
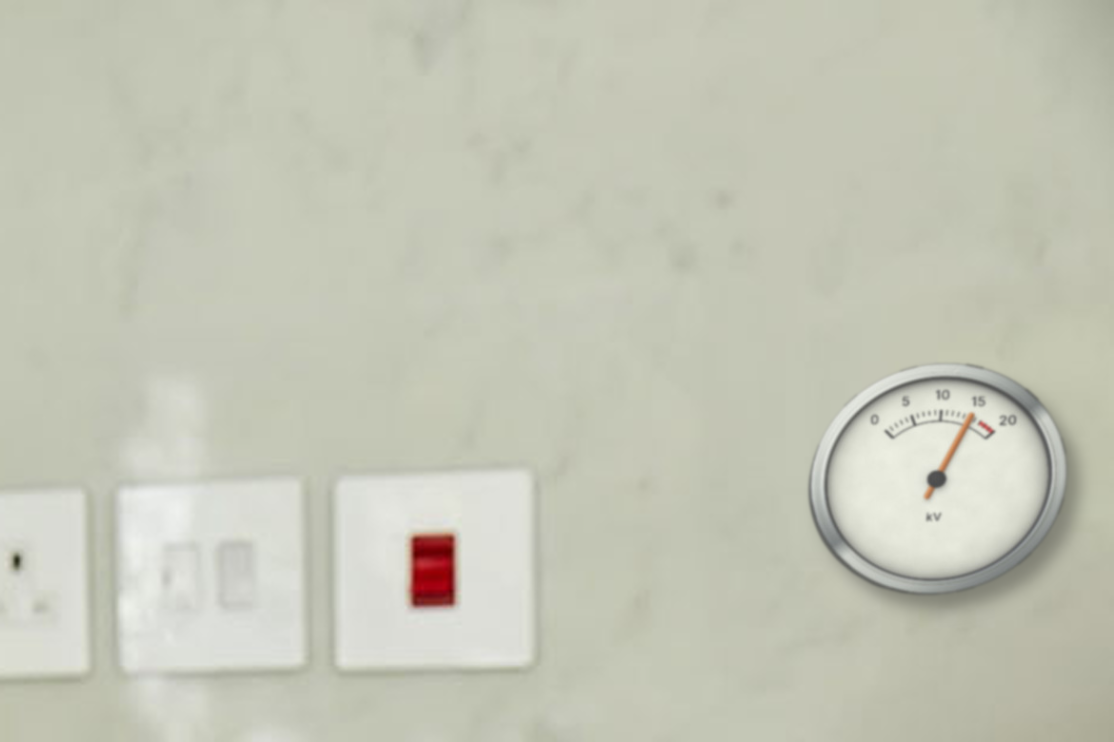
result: 15 kV
